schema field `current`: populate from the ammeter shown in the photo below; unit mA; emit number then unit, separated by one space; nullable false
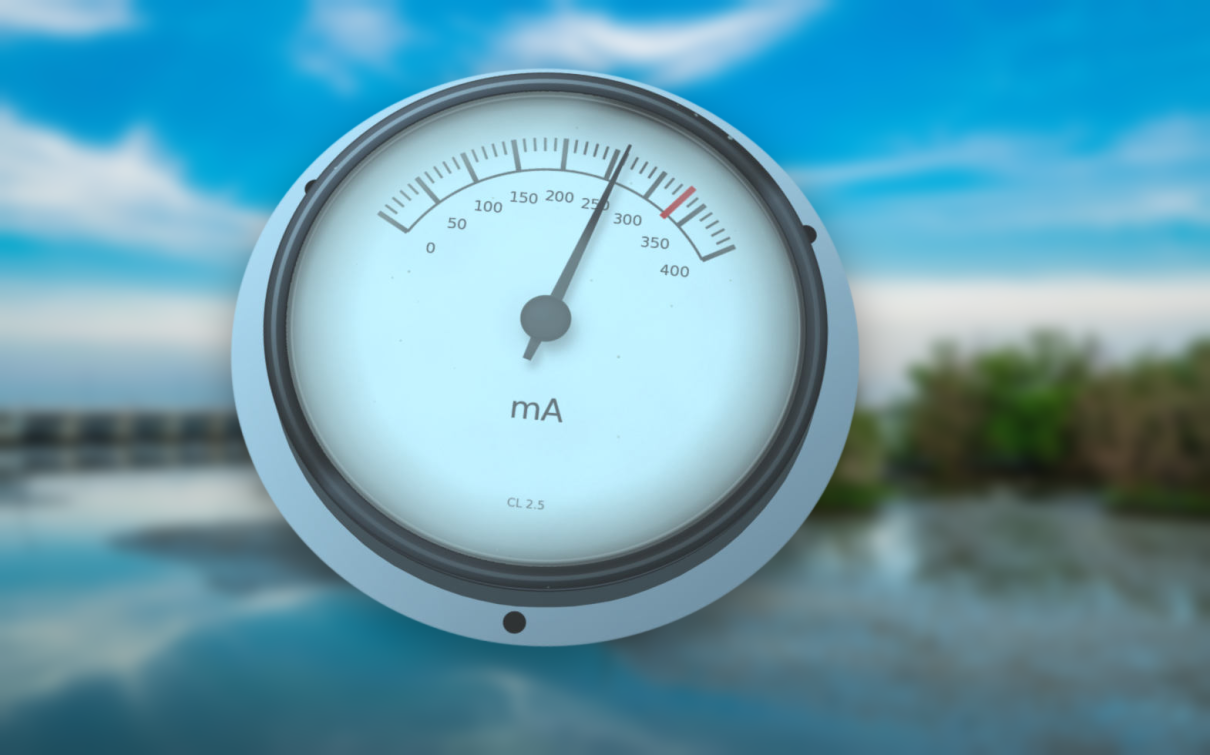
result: 260 mA
